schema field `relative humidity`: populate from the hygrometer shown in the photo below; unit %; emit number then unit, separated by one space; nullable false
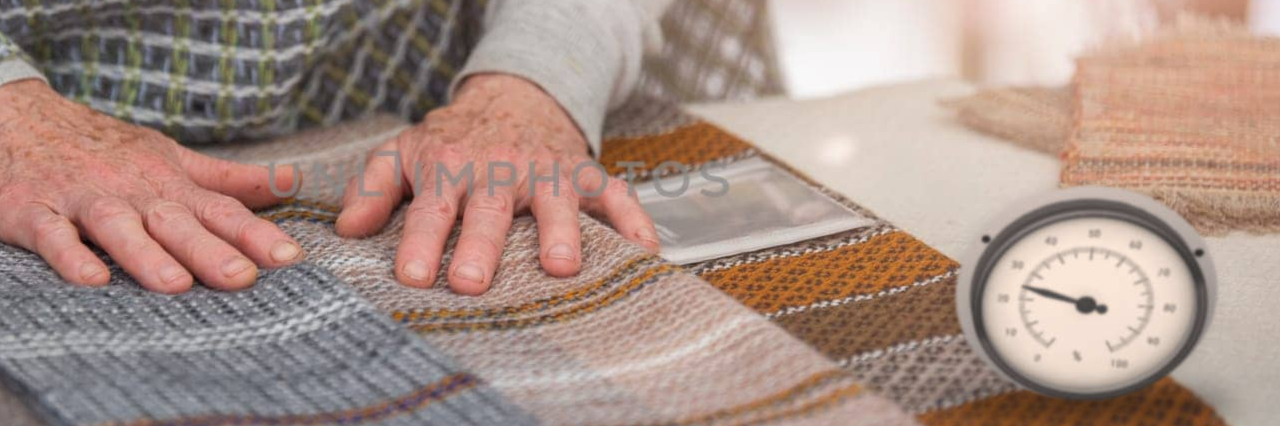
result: 25 %
